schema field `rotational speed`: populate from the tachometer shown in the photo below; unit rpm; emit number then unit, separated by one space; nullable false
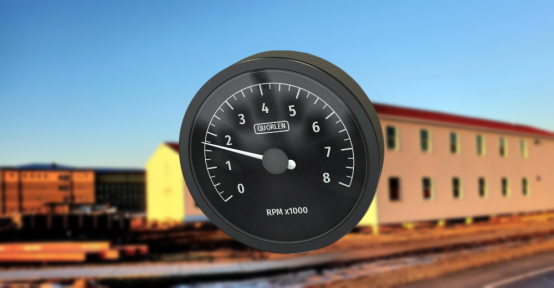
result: 1750 rpm
